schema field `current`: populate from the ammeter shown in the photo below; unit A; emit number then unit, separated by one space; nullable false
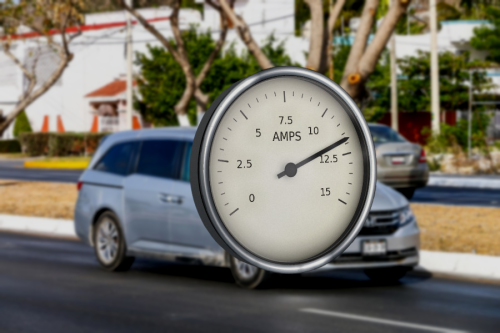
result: 11.75 A
